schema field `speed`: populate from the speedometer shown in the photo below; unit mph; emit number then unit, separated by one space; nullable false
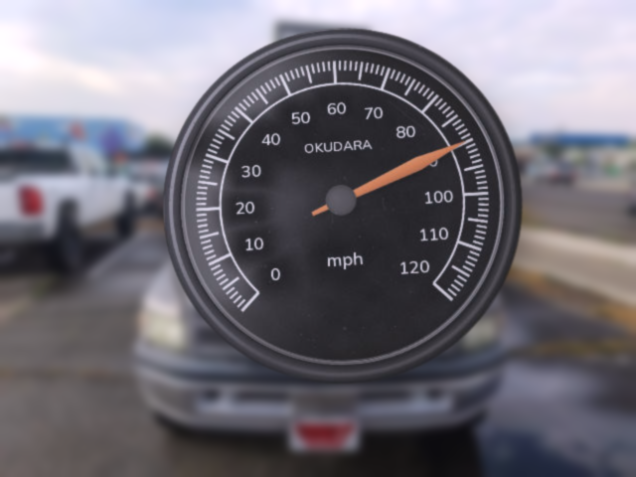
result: 90 mph
